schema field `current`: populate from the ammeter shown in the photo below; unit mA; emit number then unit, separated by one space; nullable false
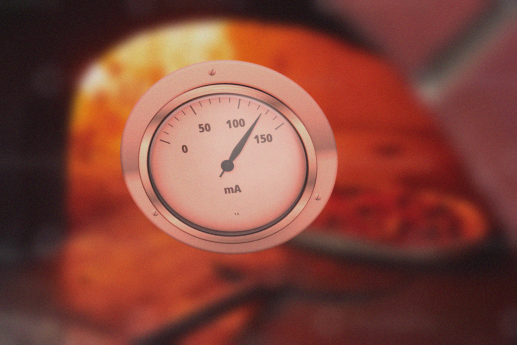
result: 125 mA
